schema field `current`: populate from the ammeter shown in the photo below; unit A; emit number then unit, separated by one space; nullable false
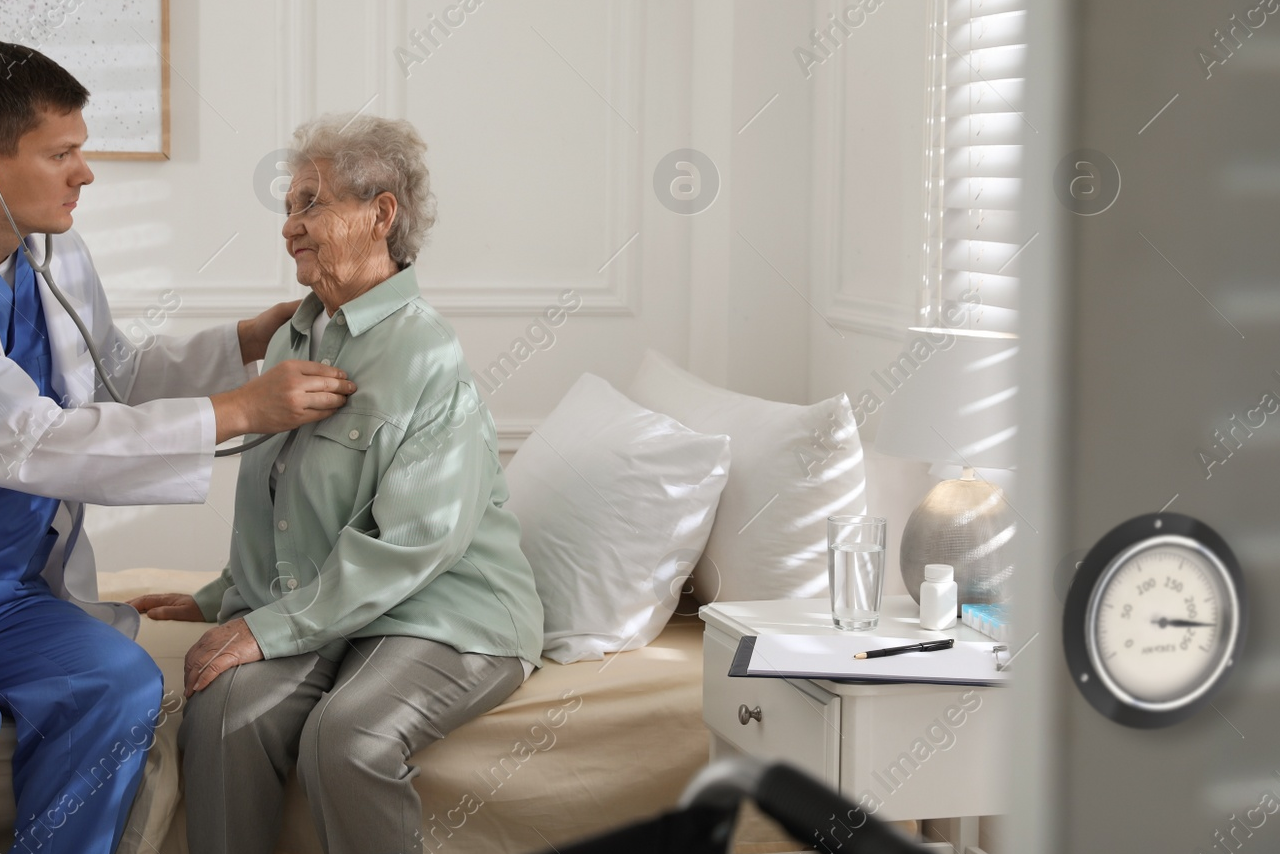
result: 225 A
